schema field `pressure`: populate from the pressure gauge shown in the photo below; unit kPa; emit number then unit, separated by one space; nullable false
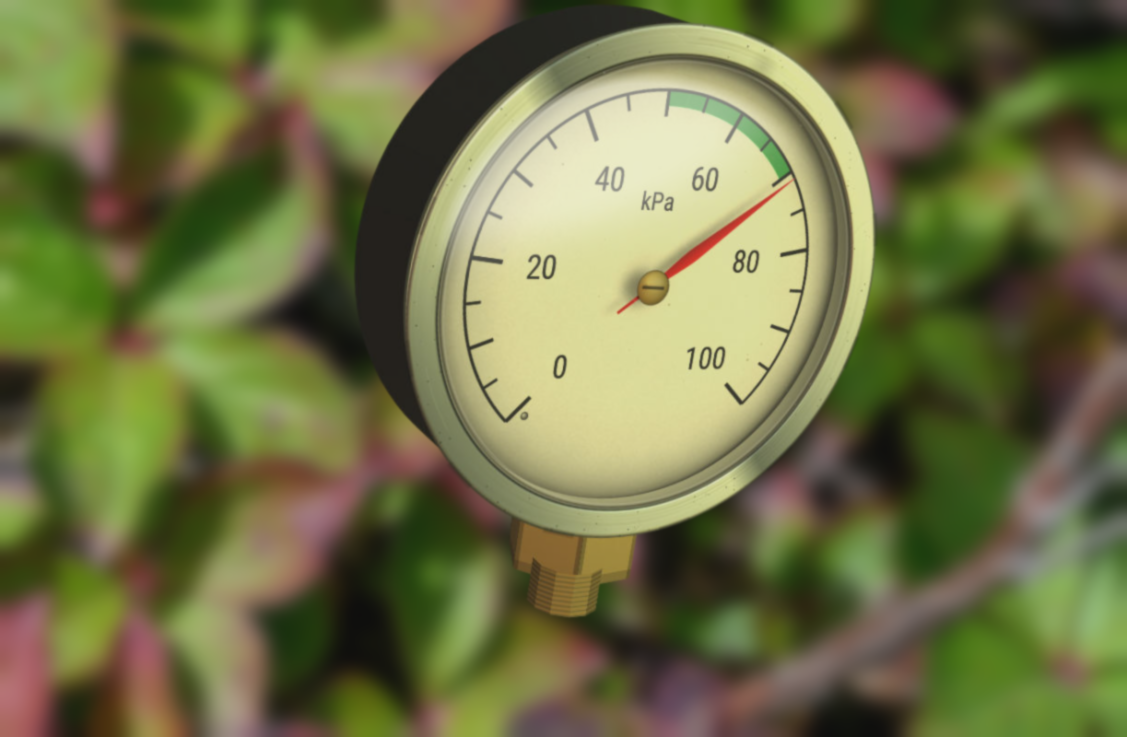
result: 70 kPa
